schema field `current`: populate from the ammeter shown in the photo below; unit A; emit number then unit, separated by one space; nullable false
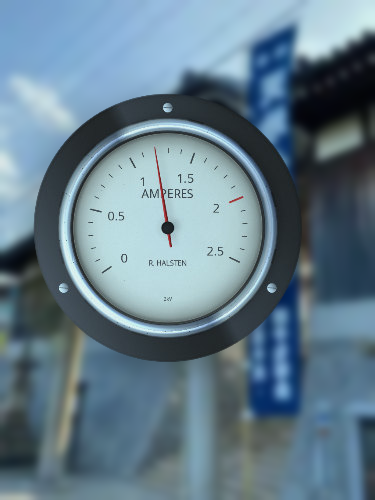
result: 1.2 A
